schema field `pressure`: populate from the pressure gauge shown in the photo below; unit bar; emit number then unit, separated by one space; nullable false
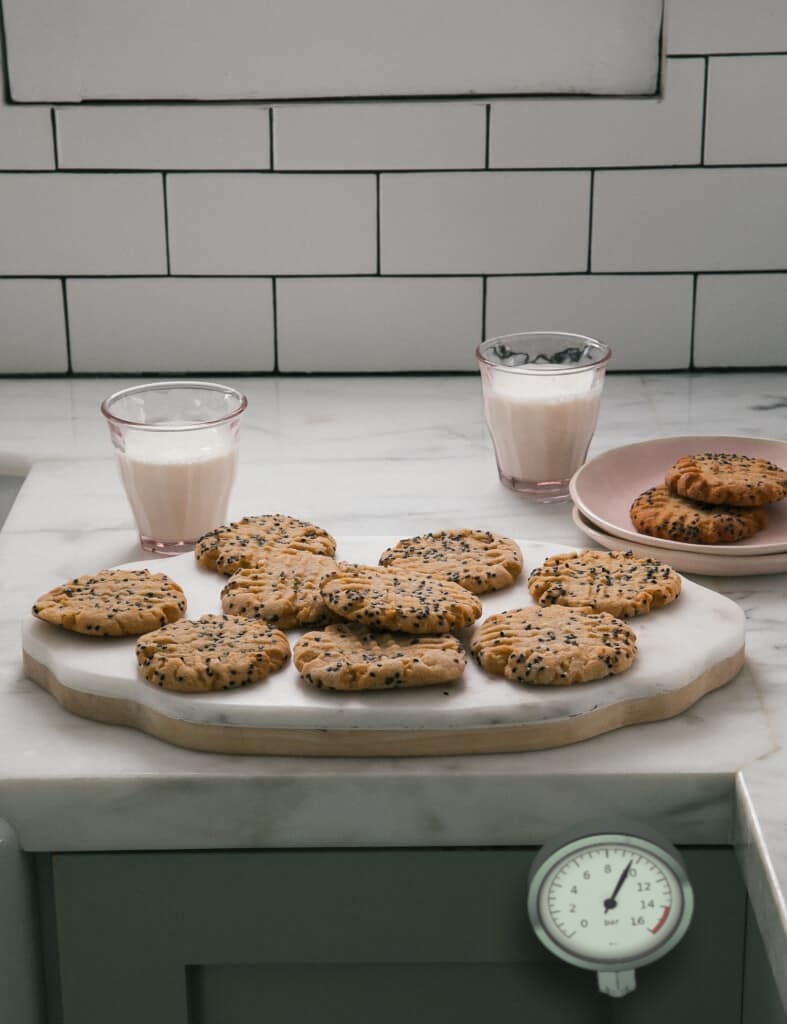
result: 9.5 bar
